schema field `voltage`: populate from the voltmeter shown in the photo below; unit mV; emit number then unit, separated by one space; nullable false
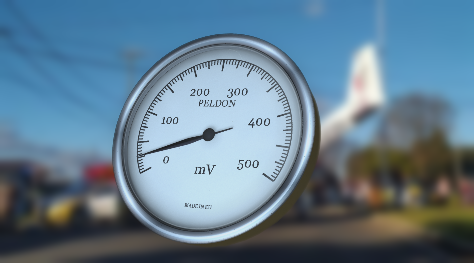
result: 25 mV
